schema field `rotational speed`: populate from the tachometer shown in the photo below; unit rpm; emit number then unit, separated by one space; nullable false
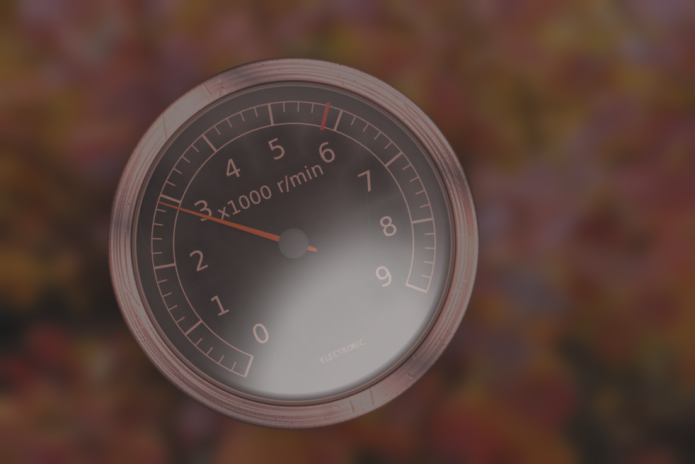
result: 2900 rpm
